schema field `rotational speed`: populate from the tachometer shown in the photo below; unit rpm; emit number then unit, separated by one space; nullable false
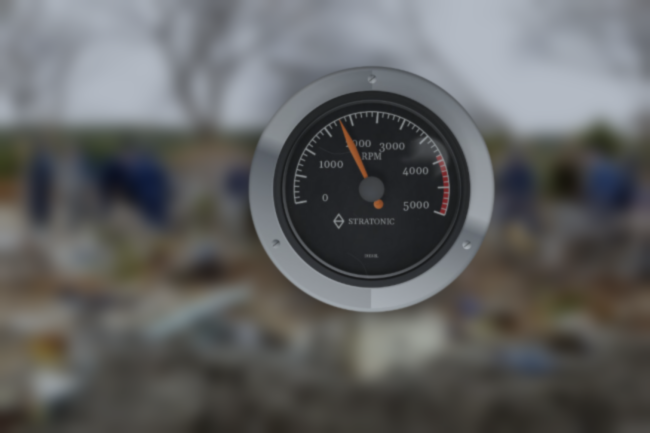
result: 1800 rpm
